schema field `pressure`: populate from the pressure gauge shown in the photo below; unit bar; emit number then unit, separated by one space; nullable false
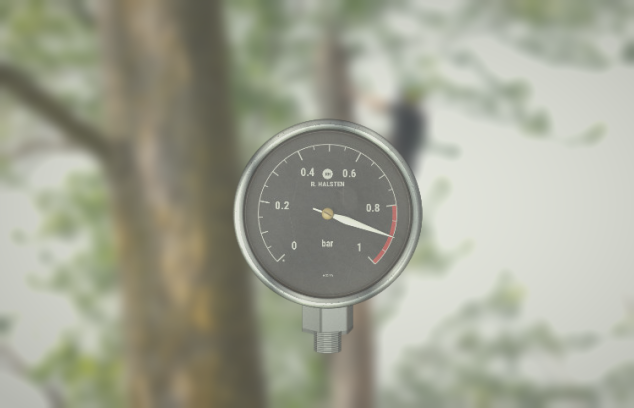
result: 0.9 bar
